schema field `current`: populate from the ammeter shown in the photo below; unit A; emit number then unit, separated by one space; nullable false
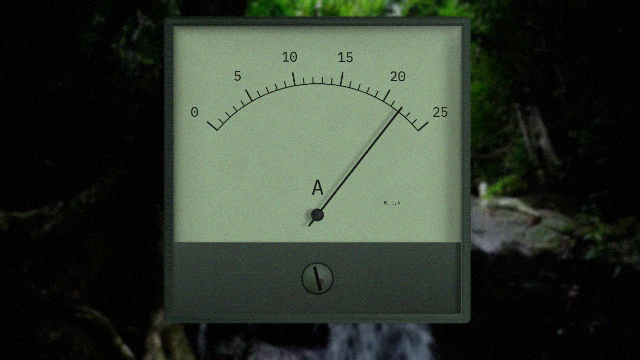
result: 22 A
